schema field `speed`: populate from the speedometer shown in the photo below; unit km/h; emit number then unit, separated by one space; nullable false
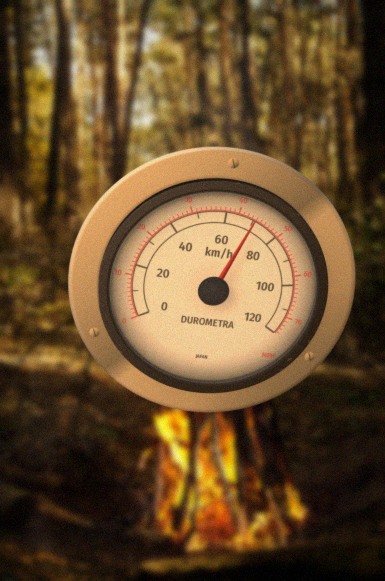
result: 70 km/h
